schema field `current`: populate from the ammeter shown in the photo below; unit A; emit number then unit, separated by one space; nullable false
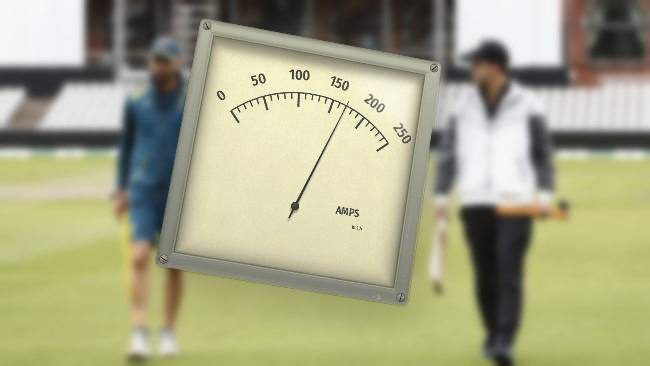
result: 170 A
